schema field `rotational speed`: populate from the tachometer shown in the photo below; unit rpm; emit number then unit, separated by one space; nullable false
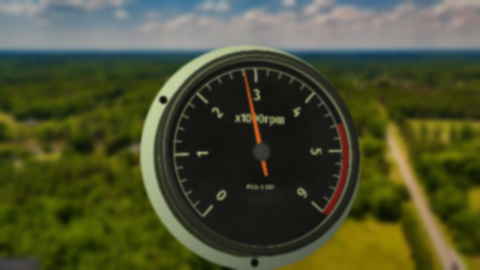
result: 2800 rpm
